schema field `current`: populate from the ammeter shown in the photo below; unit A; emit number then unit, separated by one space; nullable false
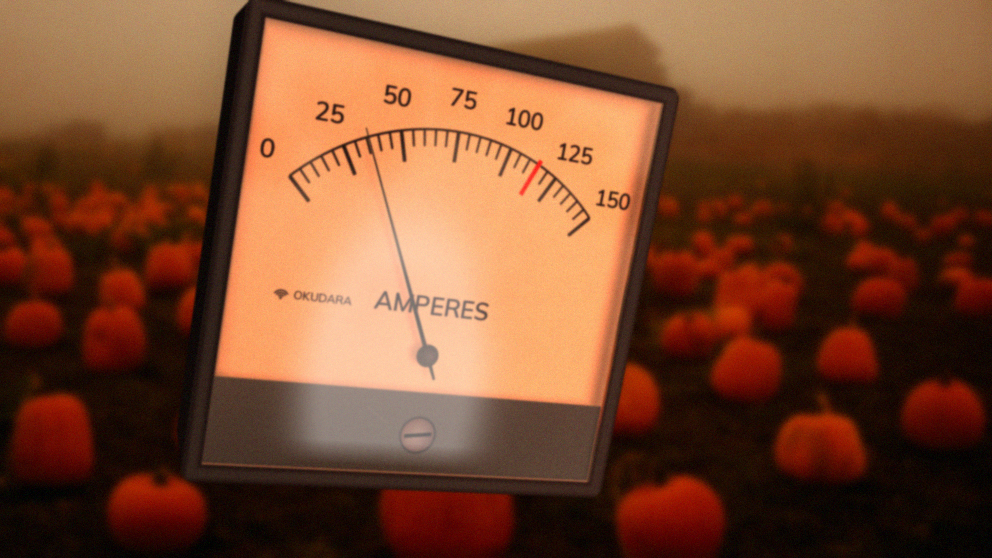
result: 35 A
